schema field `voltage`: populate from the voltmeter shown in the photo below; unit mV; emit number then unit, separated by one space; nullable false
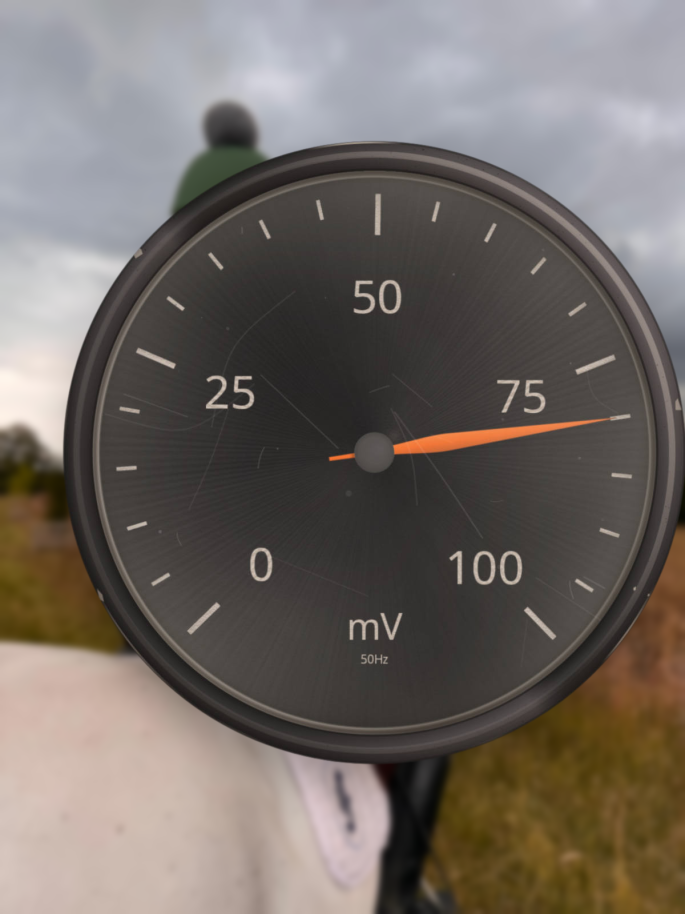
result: 80 mV
